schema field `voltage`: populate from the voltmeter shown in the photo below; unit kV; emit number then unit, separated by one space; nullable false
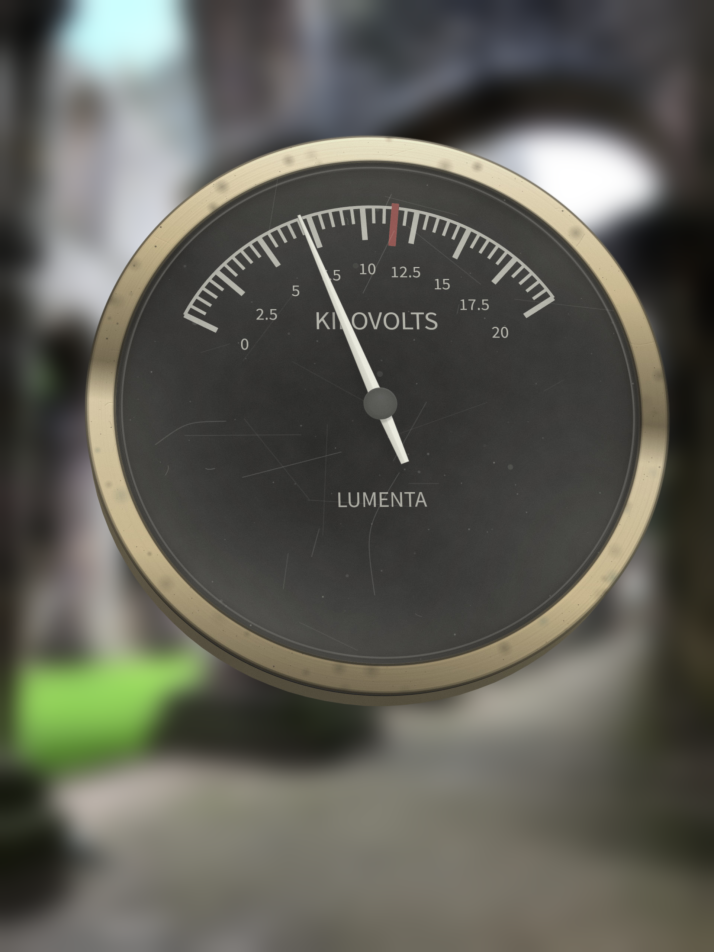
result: 7 kV
